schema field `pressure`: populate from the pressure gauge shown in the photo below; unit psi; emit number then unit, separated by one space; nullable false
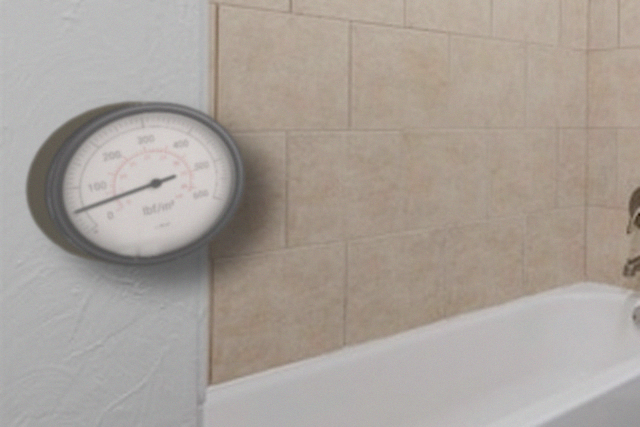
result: 50 psi
